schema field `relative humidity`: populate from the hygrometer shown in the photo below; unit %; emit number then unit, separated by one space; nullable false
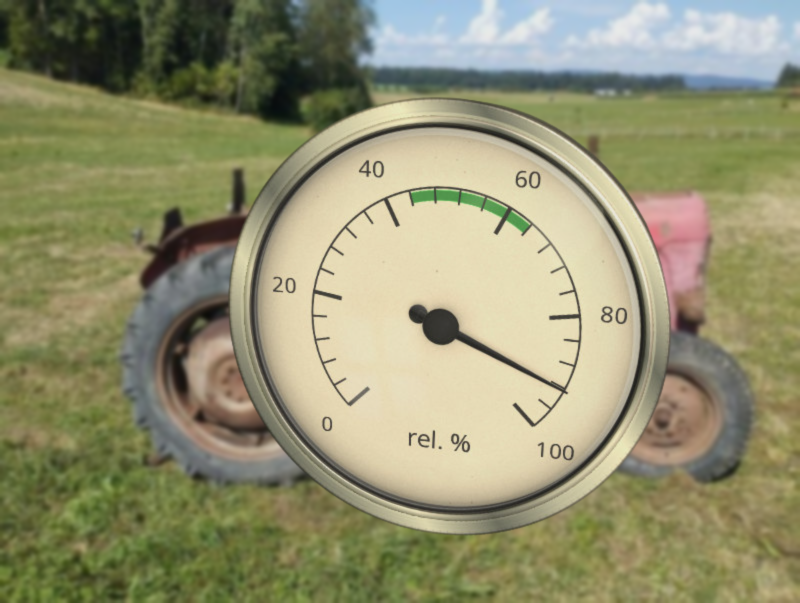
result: 92 %
